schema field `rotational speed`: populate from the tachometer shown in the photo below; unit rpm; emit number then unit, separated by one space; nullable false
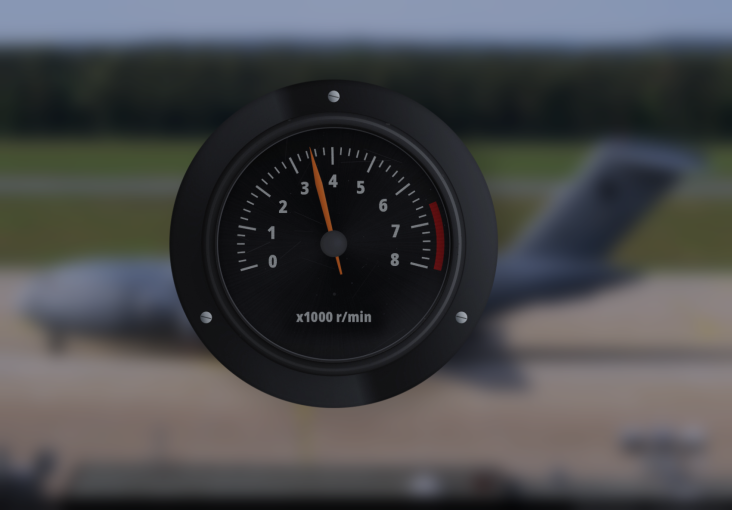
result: 3500 rpm
